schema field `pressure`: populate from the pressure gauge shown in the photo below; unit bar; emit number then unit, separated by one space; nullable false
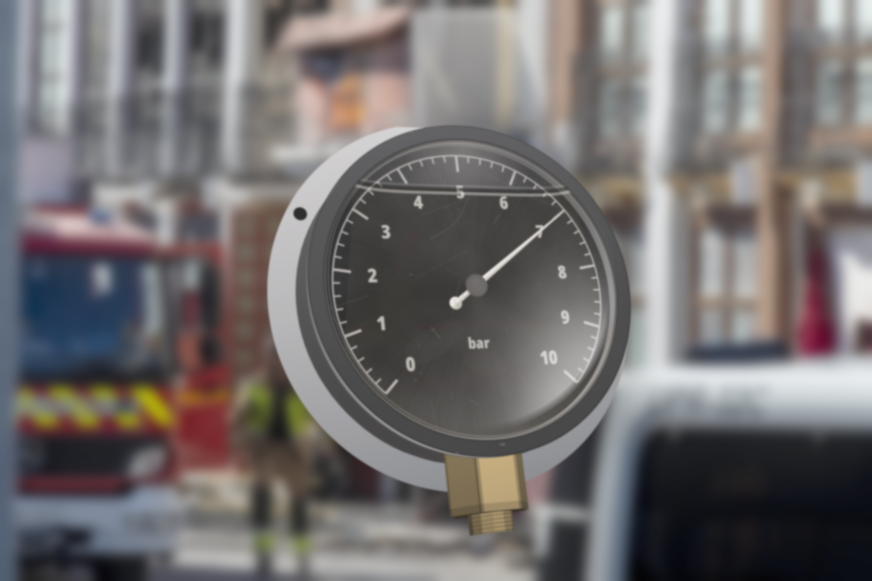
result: 7 bar
